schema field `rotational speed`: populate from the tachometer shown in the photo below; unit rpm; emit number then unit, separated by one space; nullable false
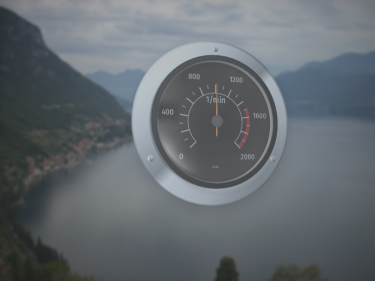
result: 1000 rpm
